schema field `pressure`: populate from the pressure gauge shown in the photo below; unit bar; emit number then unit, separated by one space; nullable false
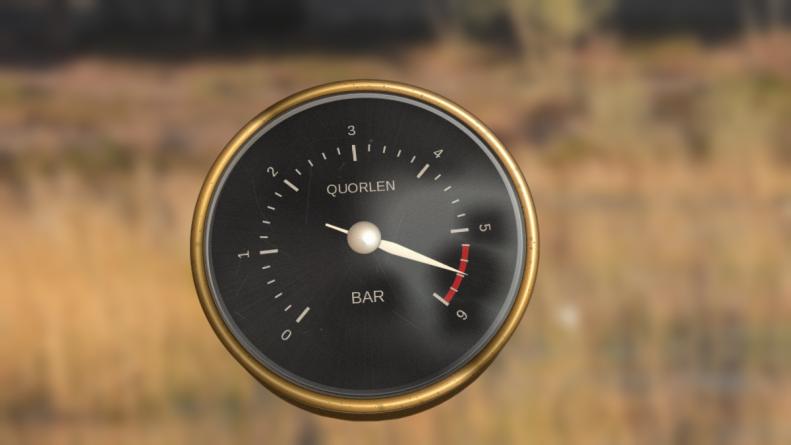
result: 5.6 bar
